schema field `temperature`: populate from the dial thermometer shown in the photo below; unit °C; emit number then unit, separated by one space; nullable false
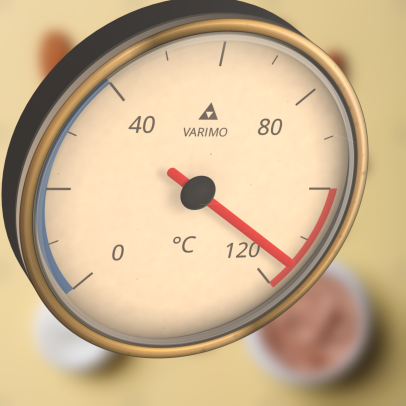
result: 115 °C
